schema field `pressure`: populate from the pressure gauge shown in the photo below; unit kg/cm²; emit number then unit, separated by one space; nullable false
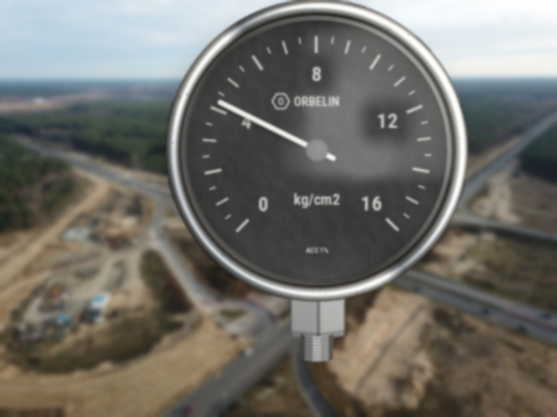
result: 4.25 kg/cm²
